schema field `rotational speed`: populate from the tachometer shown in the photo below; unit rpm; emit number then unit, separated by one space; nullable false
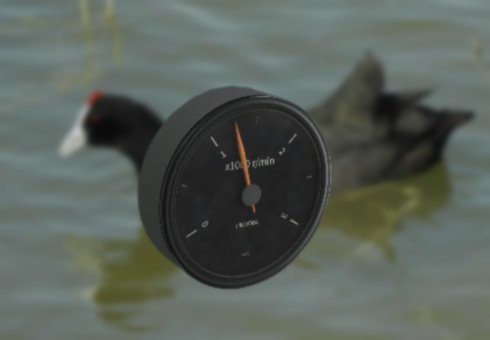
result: 1250 rpm
